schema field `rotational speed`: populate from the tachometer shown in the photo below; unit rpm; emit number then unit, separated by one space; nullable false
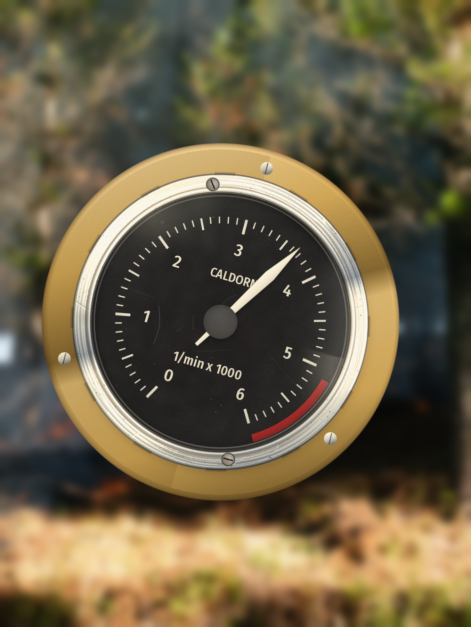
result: 3650 rpm
